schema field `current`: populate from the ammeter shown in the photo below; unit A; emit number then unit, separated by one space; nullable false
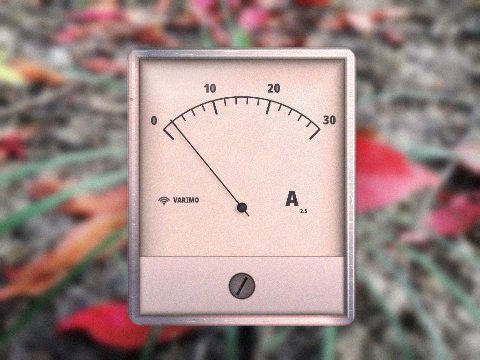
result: 2 A
